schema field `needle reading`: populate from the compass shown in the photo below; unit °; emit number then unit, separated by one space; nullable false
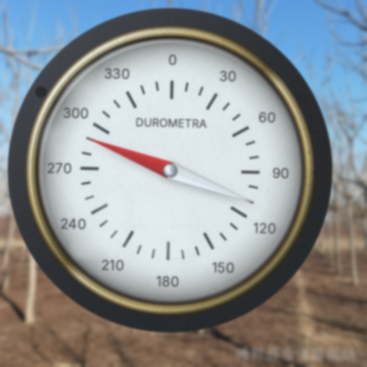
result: 290 °
